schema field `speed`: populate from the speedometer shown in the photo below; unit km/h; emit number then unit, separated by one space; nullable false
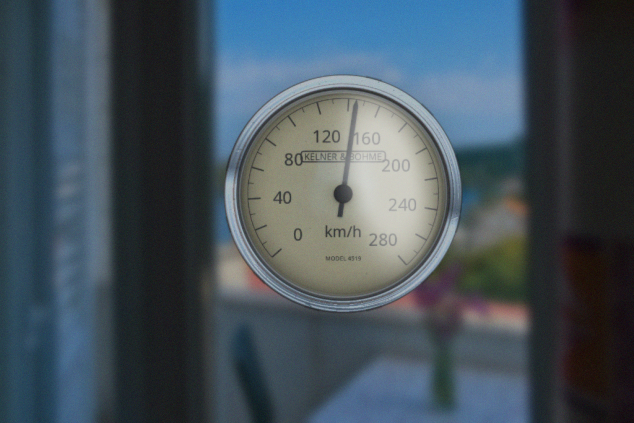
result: 145 km/h
